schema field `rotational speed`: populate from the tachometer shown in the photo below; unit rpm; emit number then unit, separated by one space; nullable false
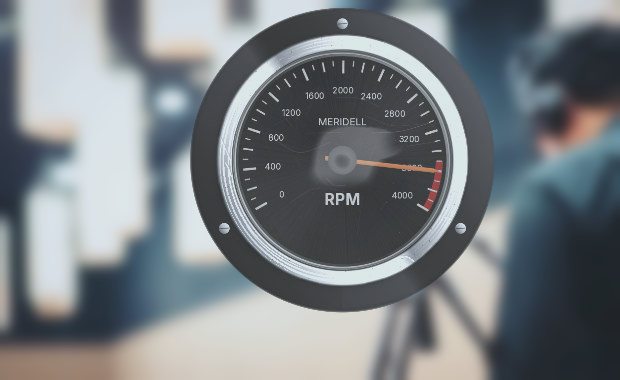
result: 3600 rpm
